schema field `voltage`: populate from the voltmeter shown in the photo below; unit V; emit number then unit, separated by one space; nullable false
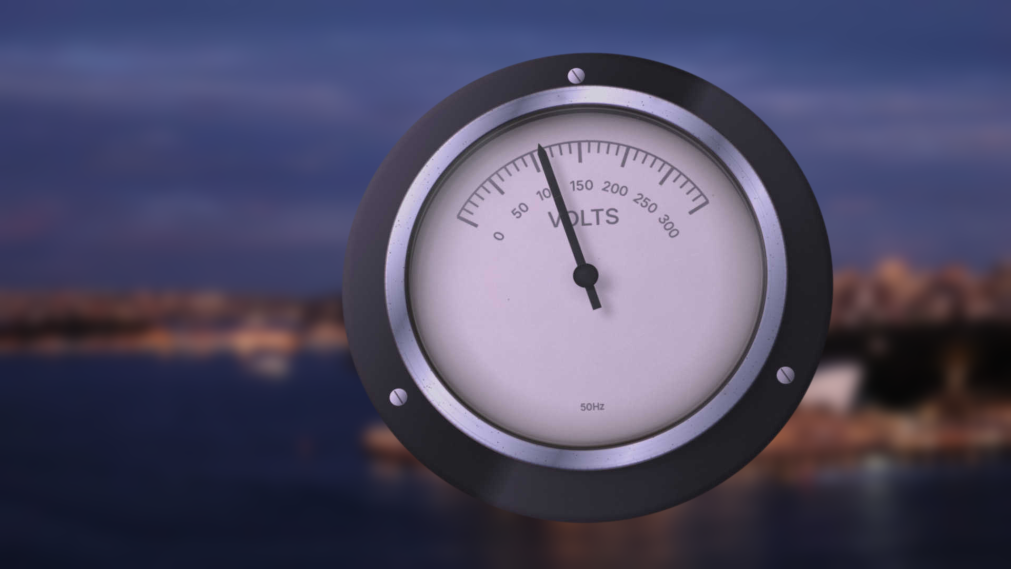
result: 110 V
